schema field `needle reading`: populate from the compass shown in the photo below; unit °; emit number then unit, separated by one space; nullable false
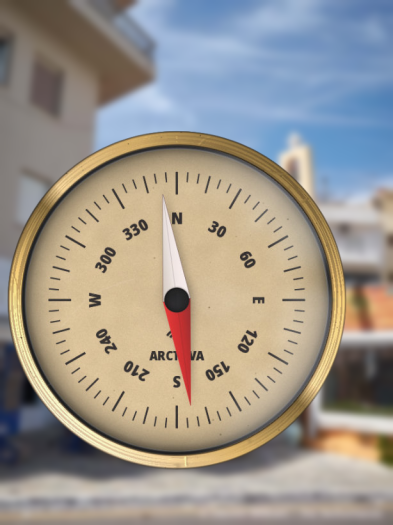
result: 172.5 °
